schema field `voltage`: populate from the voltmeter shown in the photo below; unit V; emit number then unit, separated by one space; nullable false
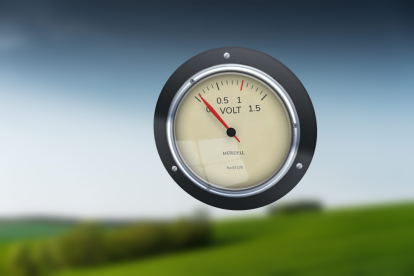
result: 0.1 V
